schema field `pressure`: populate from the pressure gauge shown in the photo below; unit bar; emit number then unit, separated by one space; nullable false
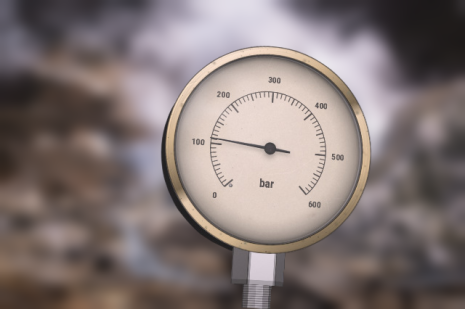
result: 110 bar
